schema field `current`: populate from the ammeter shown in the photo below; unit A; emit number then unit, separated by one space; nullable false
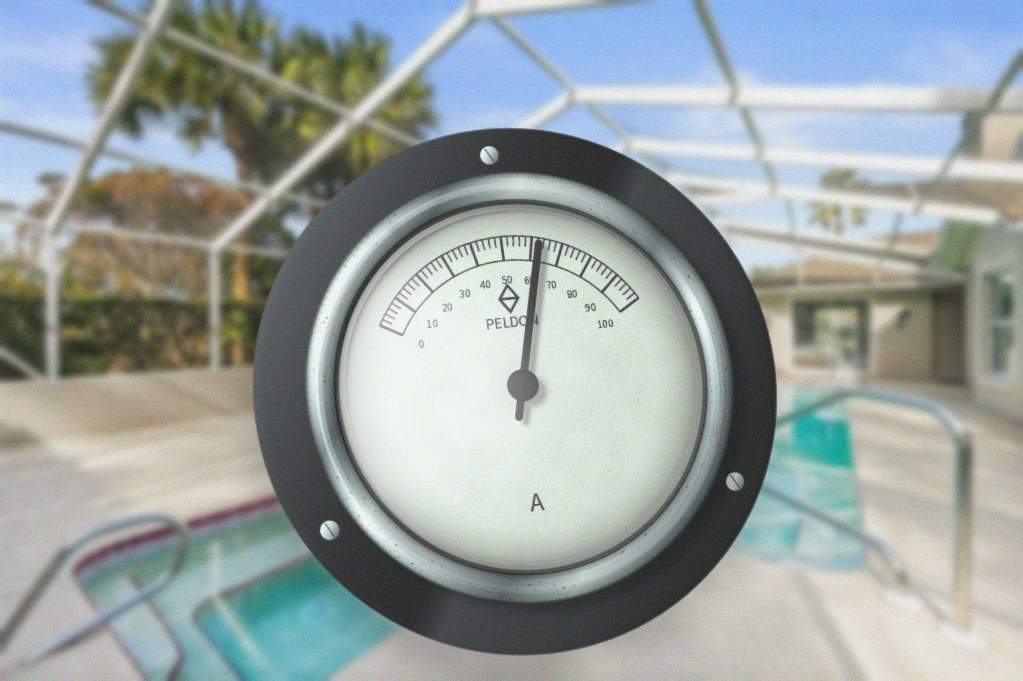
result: 62 A
